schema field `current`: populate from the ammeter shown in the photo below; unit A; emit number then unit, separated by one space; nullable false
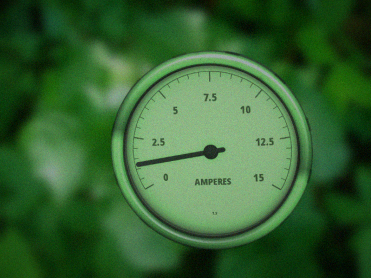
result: 1.25 A
